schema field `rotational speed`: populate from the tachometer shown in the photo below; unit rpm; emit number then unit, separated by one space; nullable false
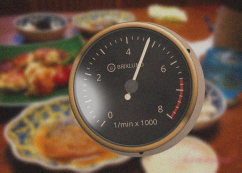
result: 4800 rpm
